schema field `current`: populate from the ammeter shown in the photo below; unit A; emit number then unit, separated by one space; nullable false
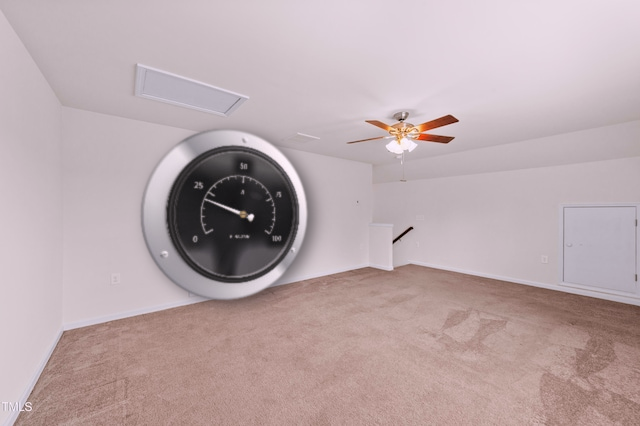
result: 20 A
